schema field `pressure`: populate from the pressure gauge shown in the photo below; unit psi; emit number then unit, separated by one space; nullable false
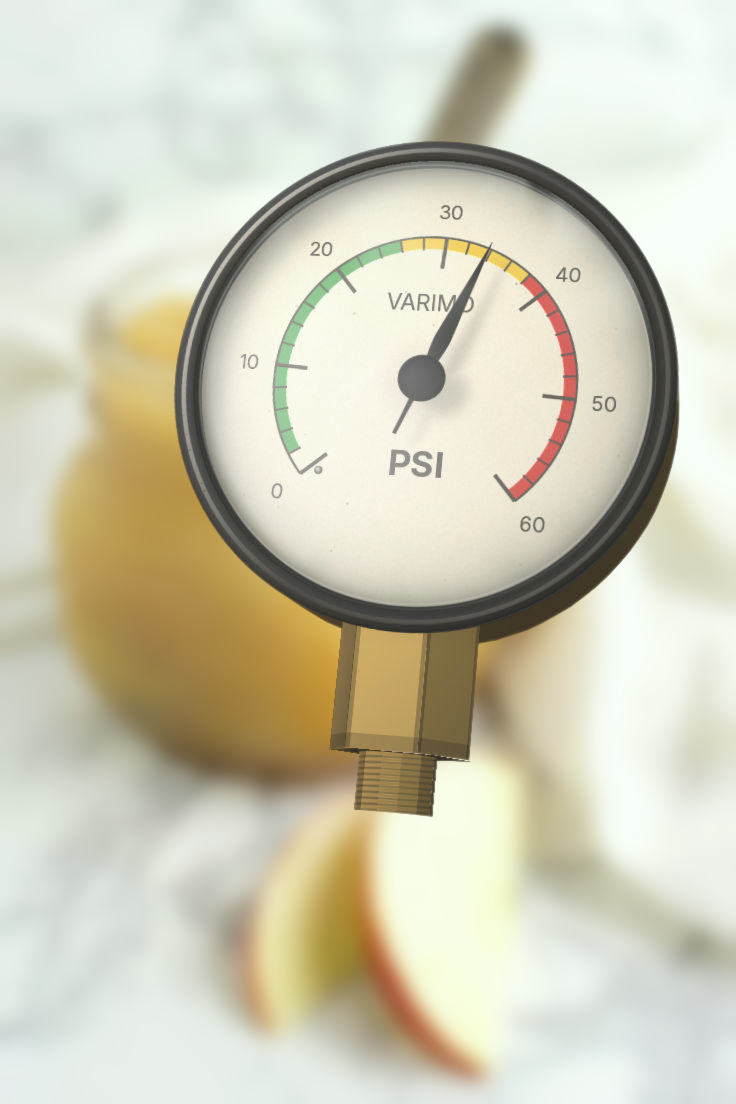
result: 34 psi
